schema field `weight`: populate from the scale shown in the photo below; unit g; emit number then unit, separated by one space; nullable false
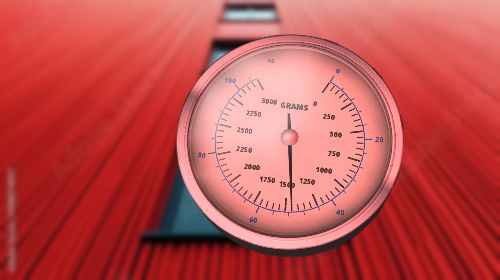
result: 1450 g
